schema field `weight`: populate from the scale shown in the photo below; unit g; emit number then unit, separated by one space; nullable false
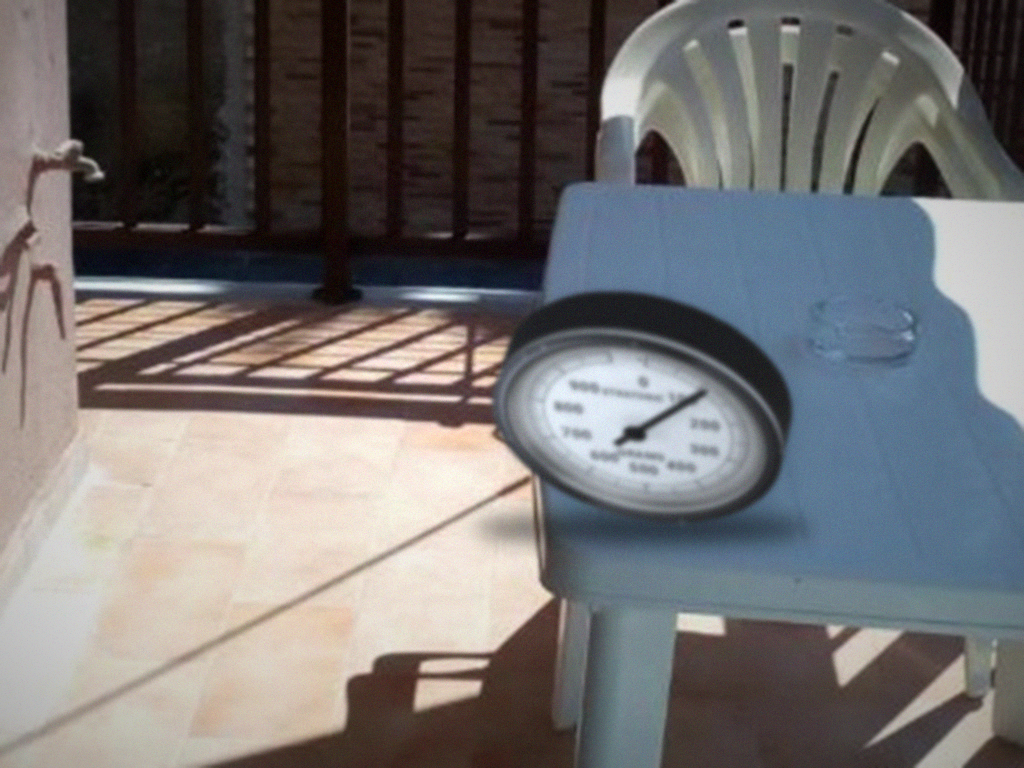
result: 100 g
